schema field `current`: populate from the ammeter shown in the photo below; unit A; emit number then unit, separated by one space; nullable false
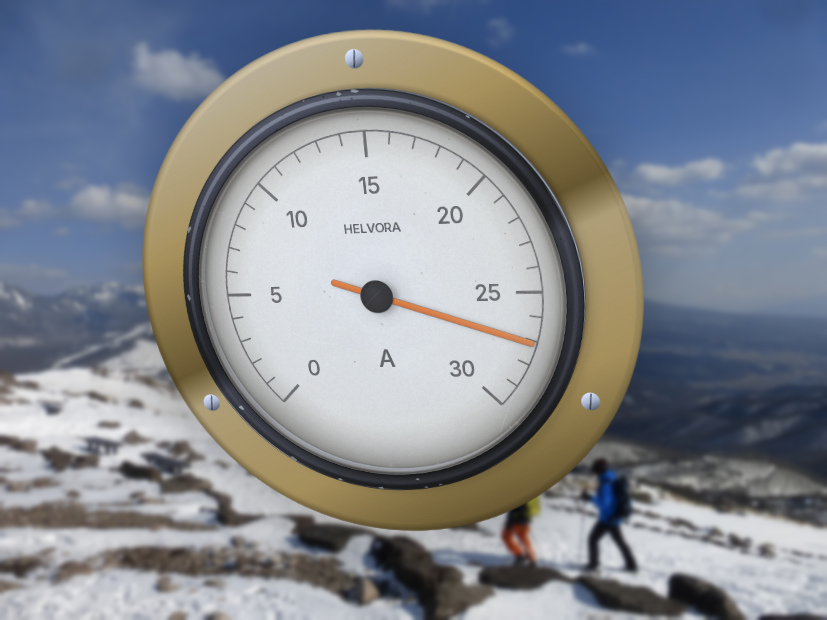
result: 27 A
